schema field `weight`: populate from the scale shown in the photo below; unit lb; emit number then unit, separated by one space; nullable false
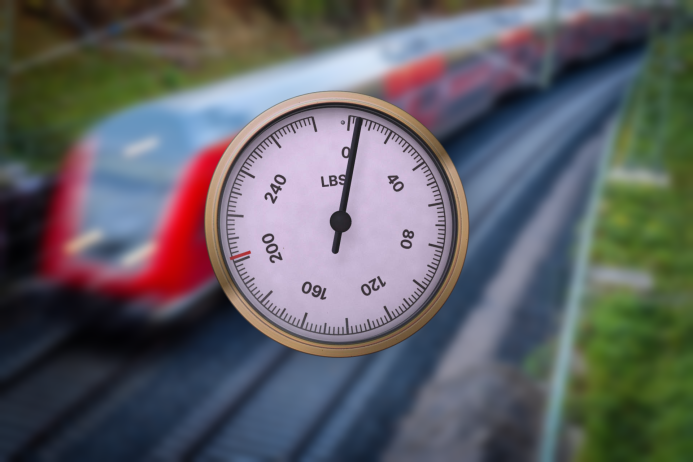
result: 4 lb
